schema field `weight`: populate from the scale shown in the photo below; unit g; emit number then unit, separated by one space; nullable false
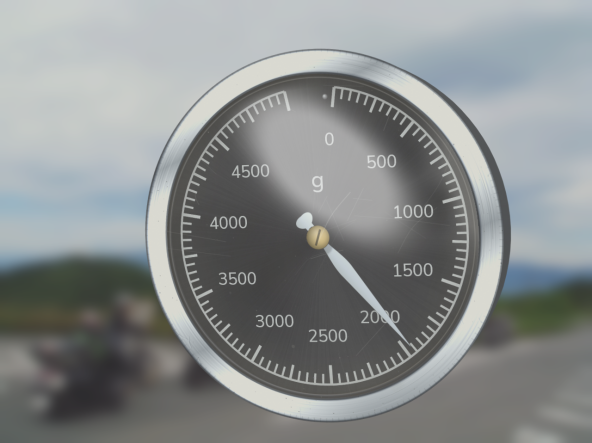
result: 1950 g
